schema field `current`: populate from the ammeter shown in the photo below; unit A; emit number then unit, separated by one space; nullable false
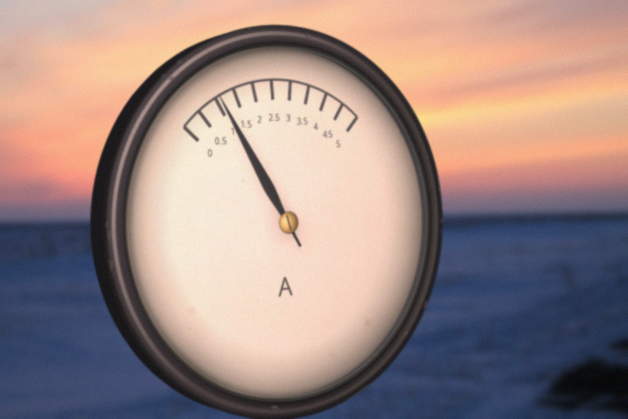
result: 1 A
